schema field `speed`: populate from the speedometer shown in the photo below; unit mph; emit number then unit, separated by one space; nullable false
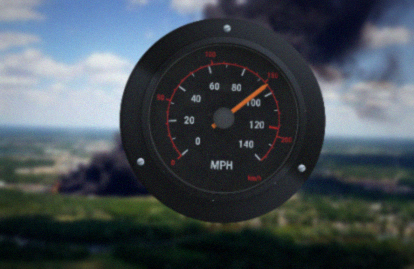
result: 95 mph
